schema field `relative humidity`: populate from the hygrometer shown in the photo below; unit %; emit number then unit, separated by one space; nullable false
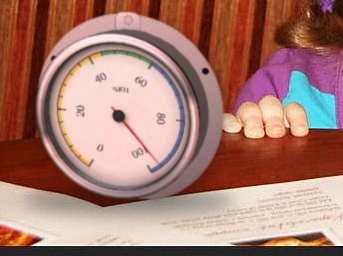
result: 96 %
